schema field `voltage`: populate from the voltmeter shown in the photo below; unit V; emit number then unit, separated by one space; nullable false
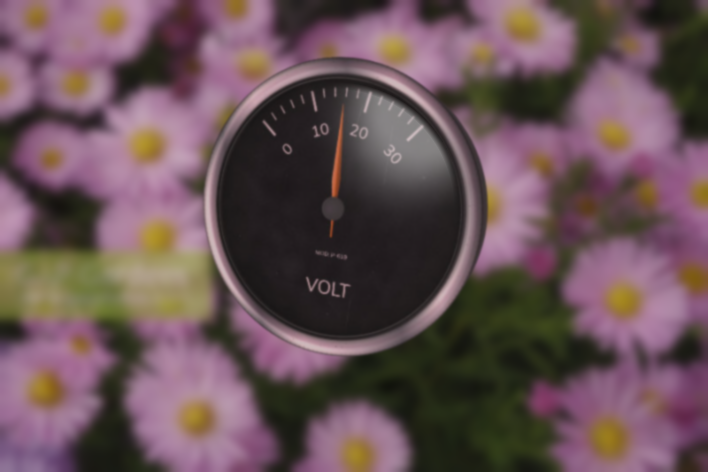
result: 16 V
